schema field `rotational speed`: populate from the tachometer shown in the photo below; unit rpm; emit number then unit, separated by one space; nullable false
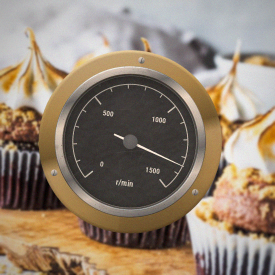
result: 1350 rpm
